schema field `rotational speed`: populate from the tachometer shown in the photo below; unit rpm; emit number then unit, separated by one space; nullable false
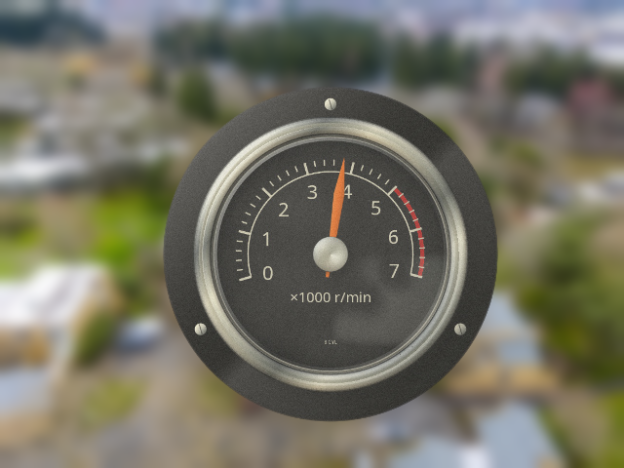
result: 3800 rpm
